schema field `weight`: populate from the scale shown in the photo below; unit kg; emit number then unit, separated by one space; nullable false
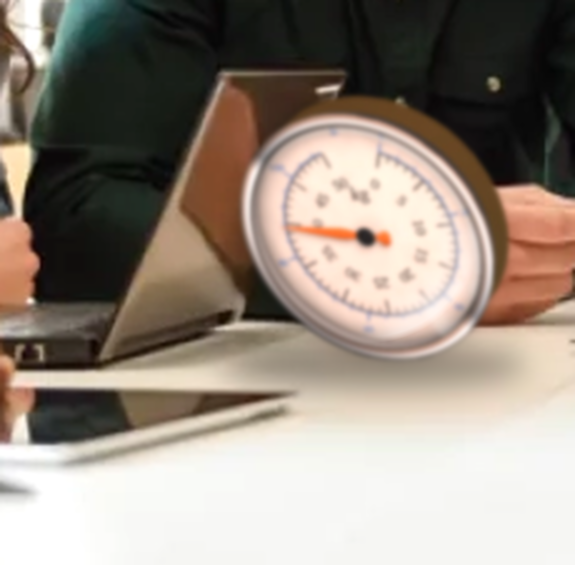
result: 40 kg
